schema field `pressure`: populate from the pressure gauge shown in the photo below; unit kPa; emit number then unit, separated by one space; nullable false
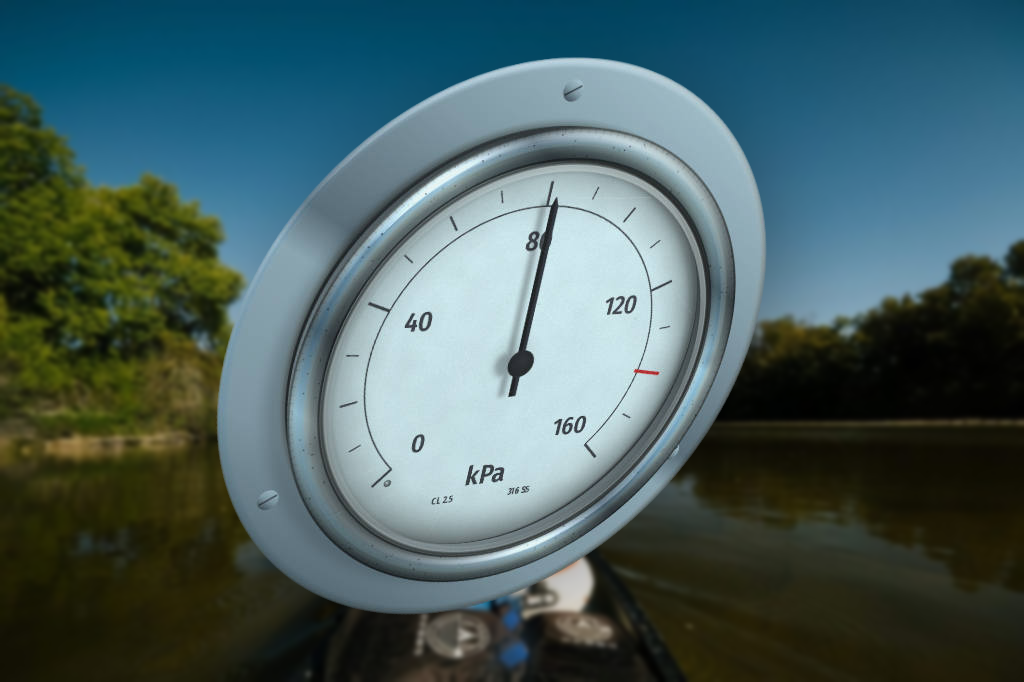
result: 80 kPa
